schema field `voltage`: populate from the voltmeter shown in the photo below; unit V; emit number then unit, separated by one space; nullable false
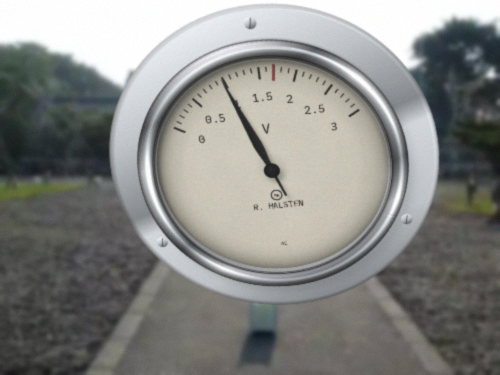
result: 1 V
